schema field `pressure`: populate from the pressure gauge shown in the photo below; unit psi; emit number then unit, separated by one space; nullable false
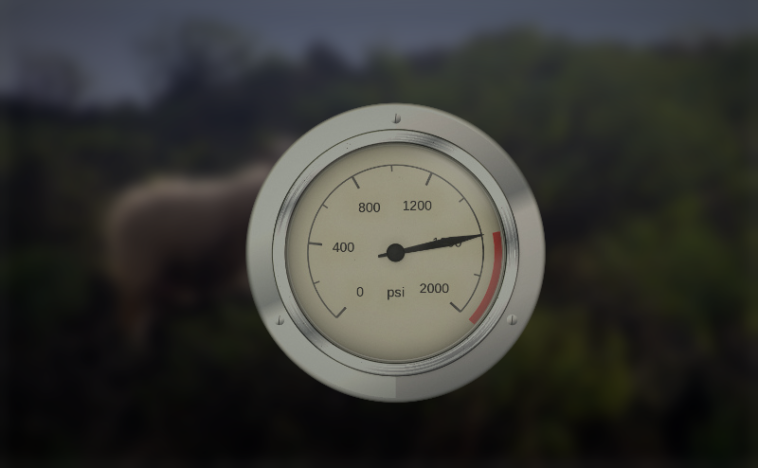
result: 1600 psi
